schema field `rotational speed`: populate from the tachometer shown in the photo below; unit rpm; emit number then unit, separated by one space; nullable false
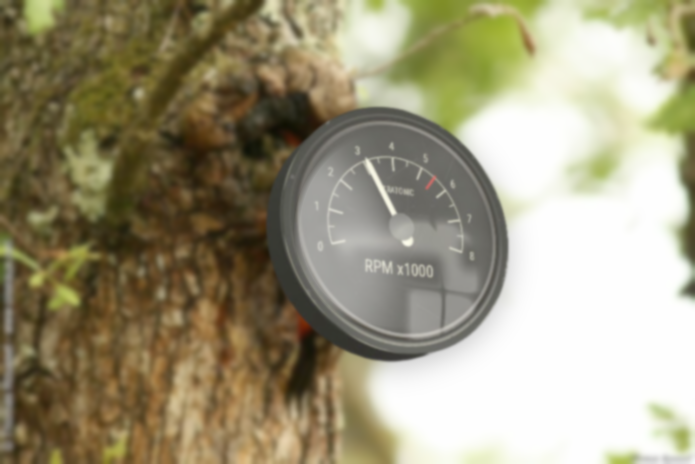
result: 3000 rpm
